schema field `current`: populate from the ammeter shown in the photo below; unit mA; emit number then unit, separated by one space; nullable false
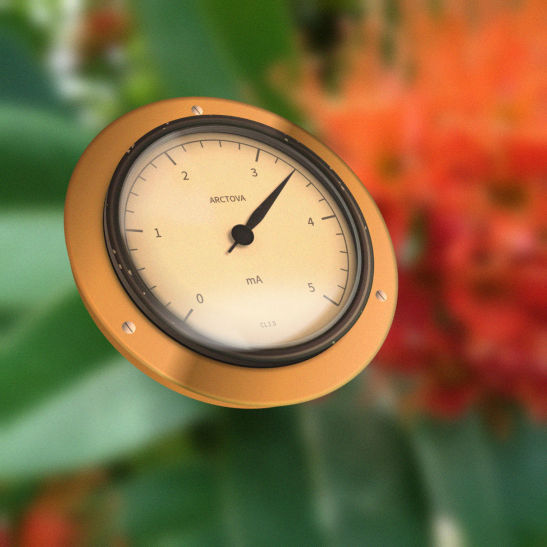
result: 3.4 mA
